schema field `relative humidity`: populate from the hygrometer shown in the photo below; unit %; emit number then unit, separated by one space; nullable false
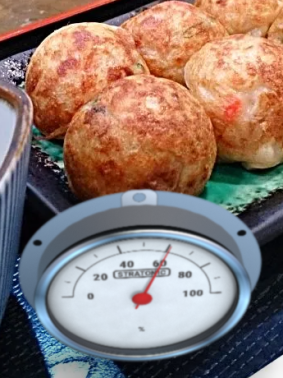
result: 60 %
